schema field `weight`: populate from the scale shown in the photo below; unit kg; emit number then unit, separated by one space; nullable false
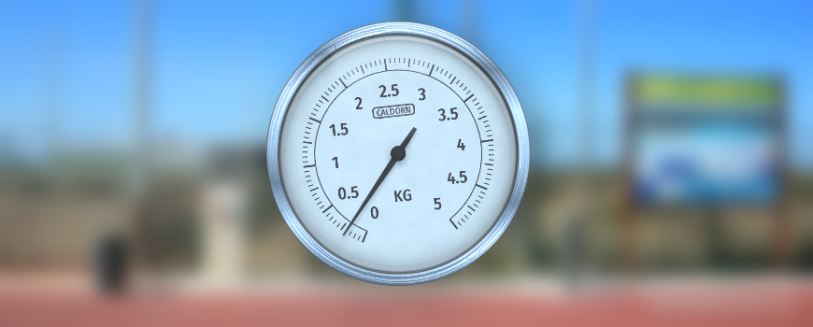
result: 0.2 kg
